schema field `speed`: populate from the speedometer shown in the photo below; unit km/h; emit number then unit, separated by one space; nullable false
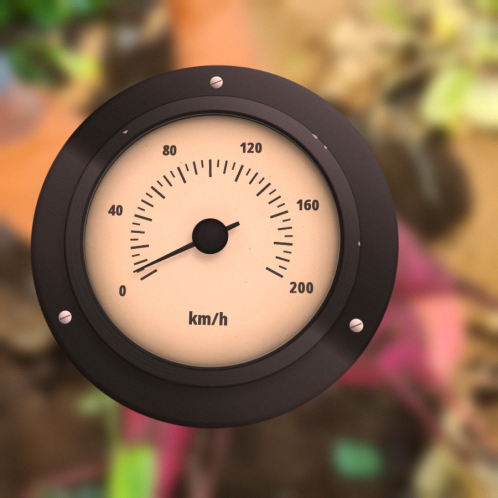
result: 5 km/h
